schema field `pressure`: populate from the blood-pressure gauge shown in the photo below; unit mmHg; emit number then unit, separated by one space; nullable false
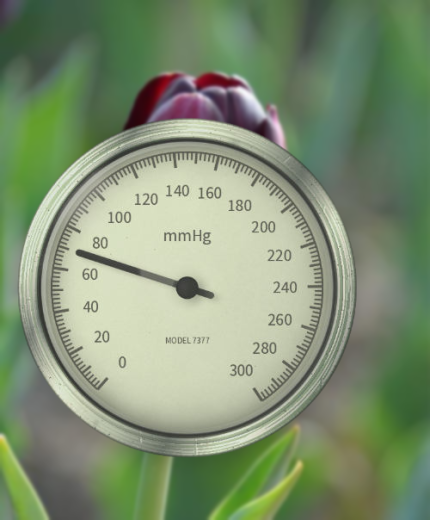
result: 70 mmHg
